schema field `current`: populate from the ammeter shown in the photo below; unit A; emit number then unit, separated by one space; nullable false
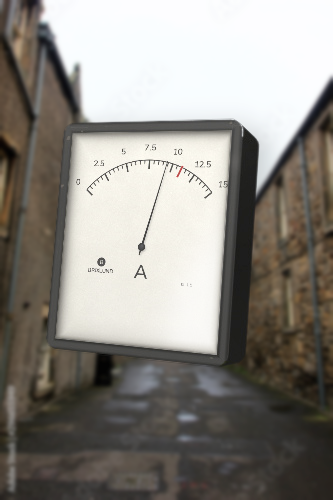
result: 9.5 A
